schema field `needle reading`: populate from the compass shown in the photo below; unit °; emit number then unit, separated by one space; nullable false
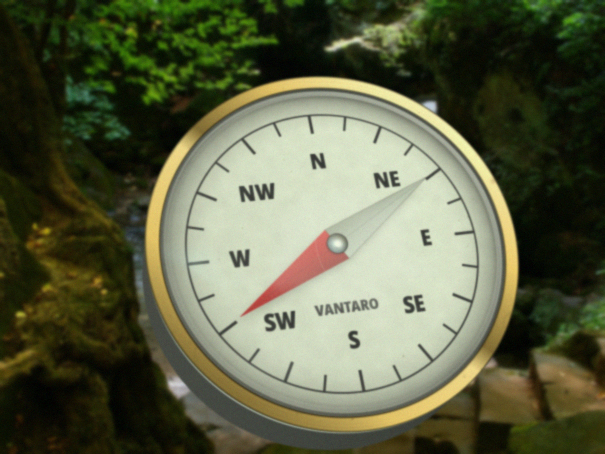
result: 240 °
